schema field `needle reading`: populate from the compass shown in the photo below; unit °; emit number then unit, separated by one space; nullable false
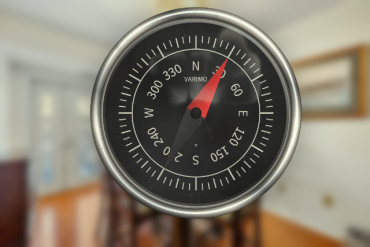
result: 30 °
